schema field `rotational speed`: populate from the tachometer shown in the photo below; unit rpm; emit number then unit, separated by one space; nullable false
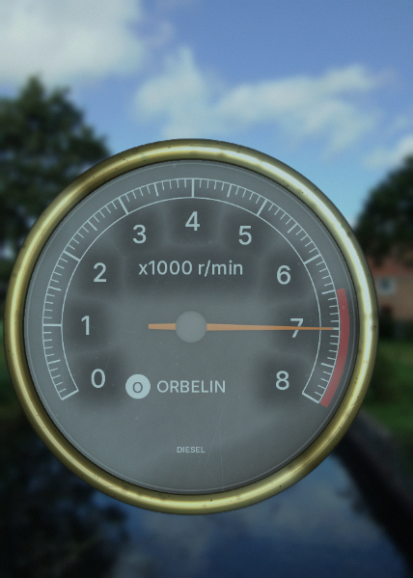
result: 7000 rpm
